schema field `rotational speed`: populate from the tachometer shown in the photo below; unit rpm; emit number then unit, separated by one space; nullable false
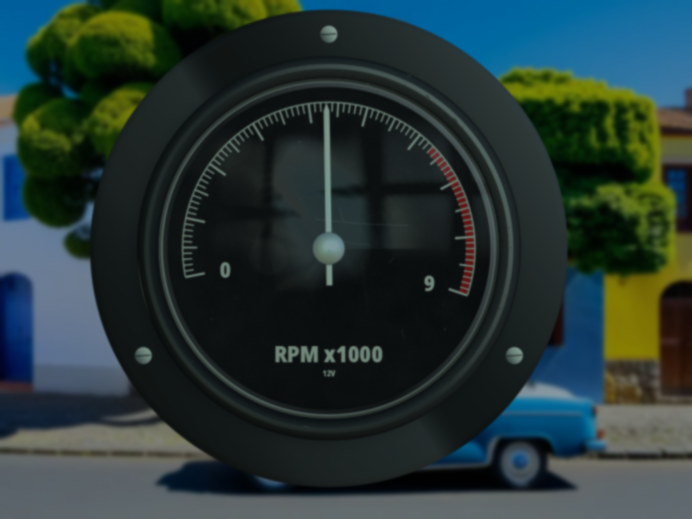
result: 4300 rpm
